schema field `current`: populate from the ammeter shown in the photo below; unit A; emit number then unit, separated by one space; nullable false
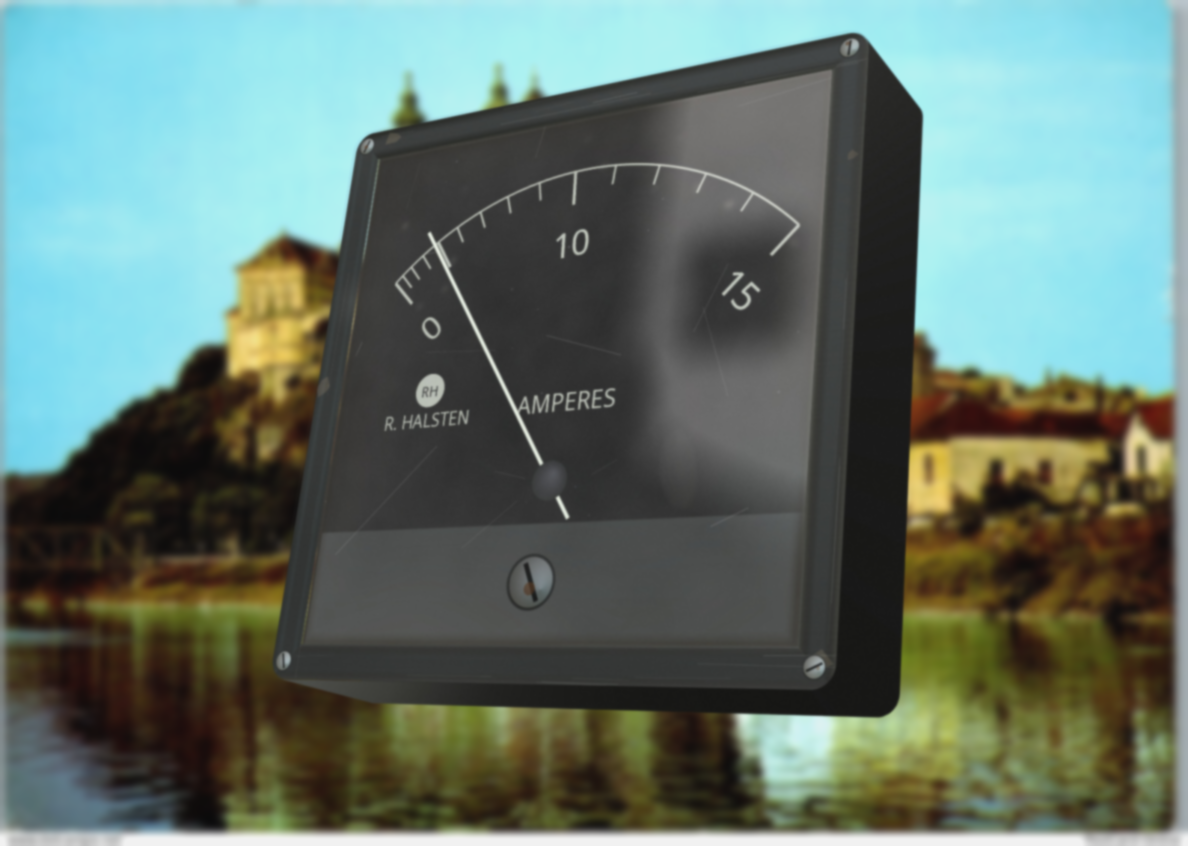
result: 5 A
